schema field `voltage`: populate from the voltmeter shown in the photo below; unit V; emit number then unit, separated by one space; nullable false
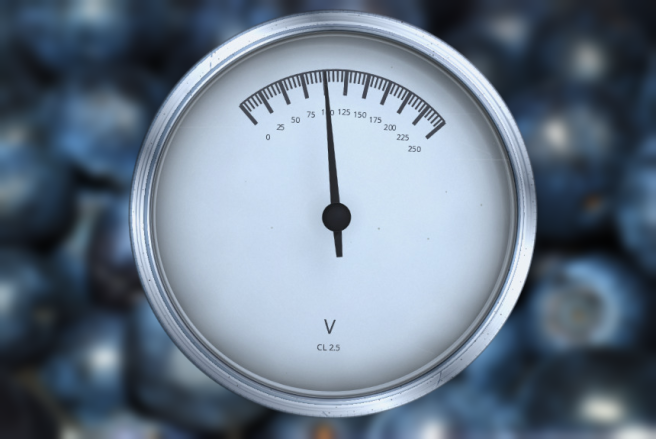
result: 100 V
